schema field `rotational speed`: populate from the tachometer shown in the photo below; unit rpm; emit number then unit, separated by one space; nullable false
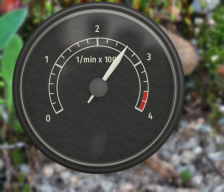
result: 2600 rpm
